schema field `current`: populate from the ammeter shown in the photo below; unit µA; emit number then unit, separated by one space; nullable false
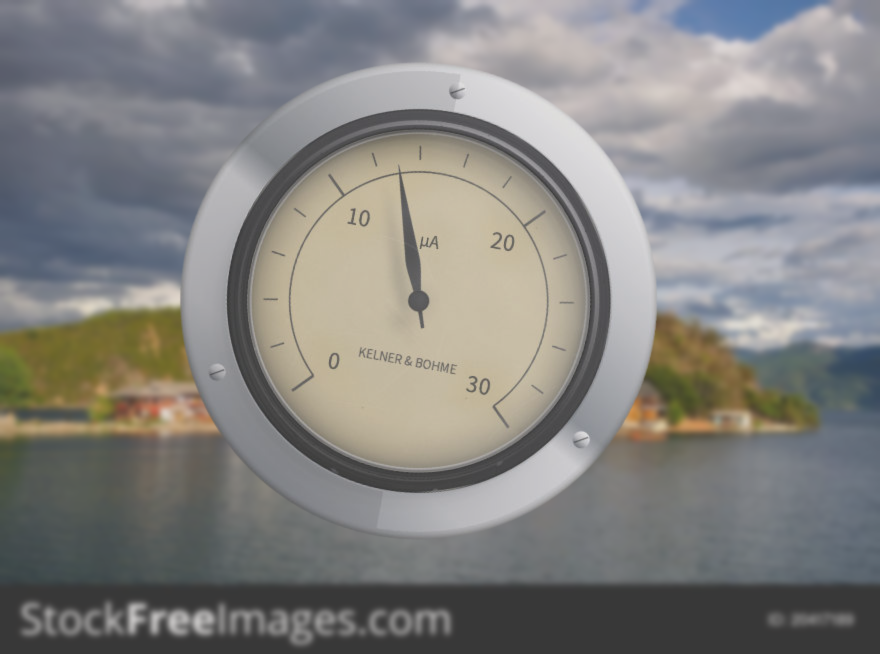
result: 13 µA
